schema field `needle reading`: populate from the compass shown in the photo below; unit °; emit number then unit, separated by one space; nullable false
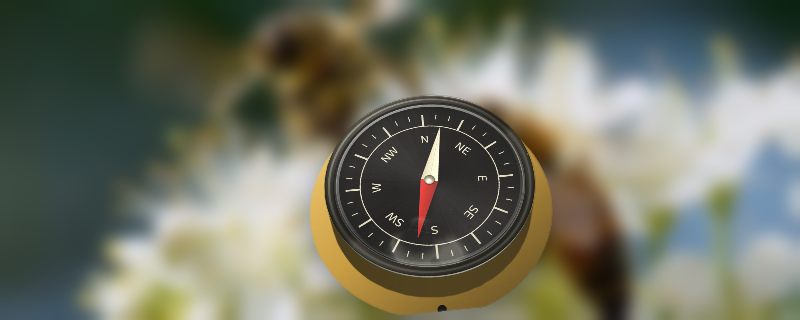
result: 195 °
